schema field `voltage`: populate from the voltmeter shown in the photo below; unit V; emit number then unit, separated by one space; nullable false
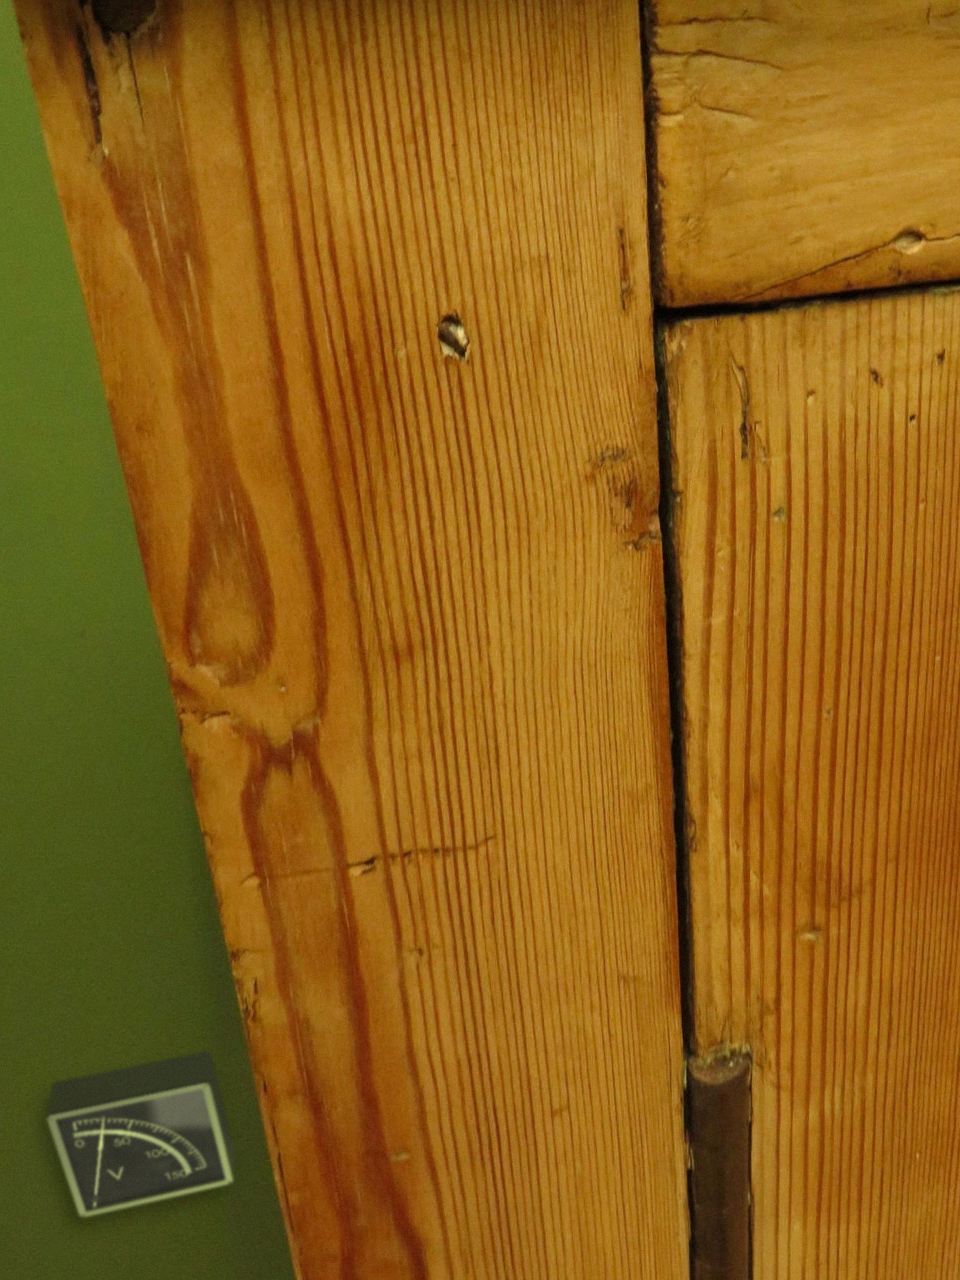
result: 25 V
